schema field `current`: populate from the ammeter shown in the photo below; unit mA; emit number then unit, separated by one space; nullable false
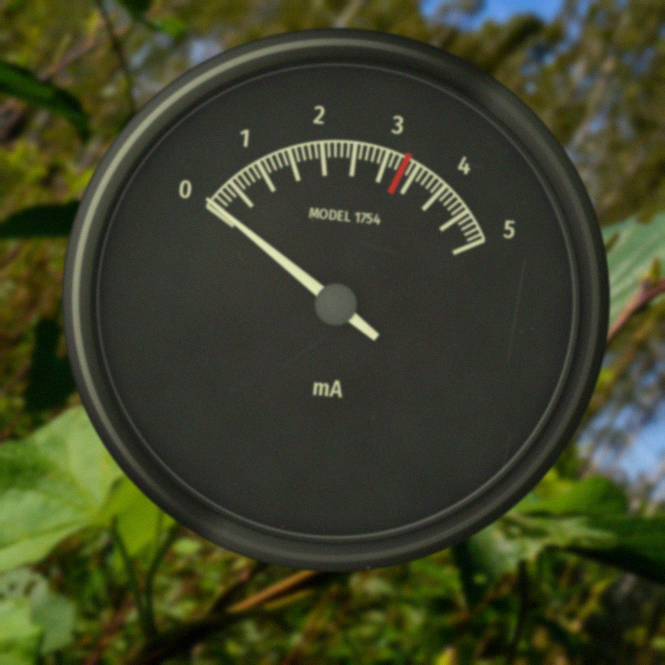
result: 0.1 mA
